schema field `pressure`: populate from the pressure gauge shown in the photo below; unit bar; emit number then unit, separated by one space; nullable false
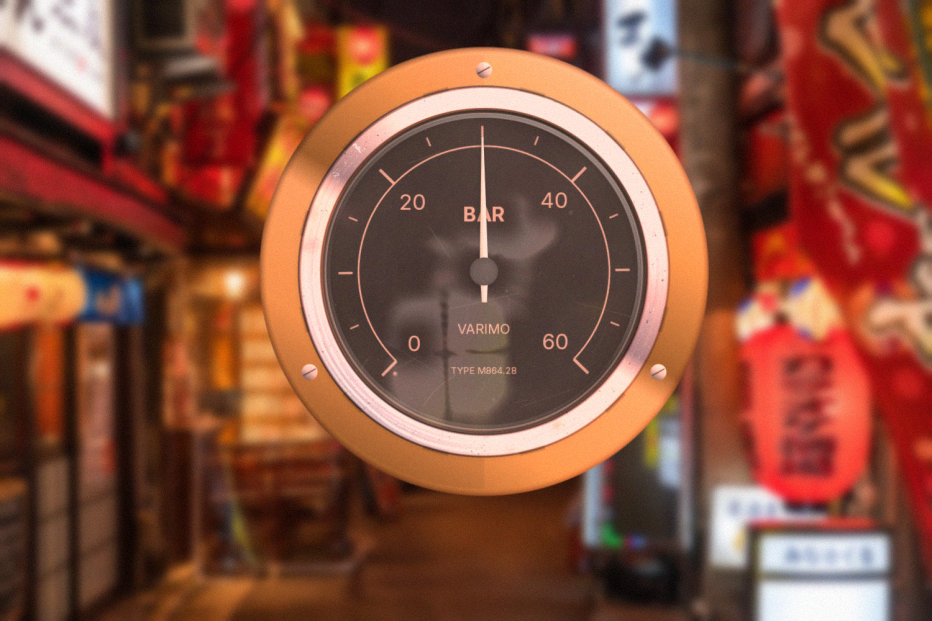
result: 30 bar
